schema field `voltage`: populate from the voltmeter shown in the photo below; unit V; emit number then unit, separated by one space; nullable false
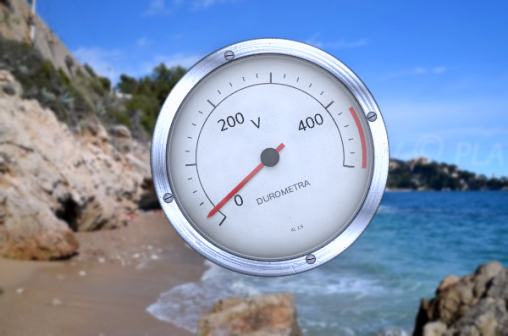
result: 20 V
